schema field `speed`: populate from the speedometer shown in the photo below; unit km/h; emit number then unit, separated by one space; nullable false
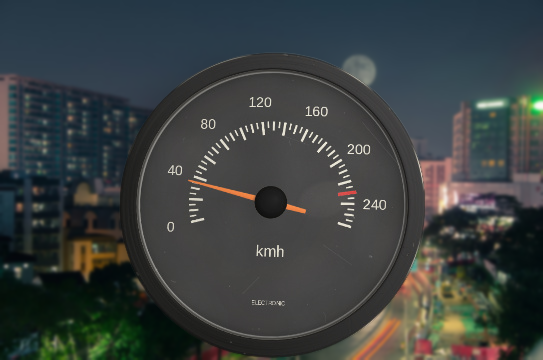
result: 35 km/h
